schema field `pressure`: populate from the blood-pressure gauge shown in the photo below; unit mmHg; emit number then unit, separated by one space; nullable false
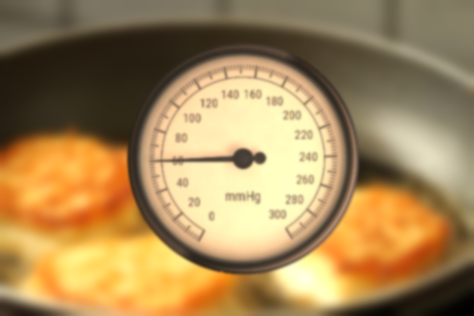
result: 60 mmHg
